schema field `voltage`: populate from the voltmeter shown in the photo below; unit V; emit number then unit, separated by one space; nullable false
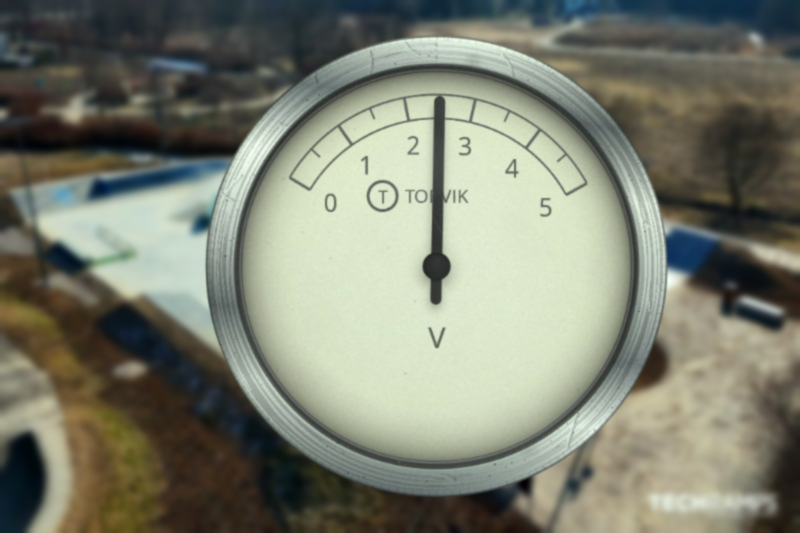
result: 2.5 V
